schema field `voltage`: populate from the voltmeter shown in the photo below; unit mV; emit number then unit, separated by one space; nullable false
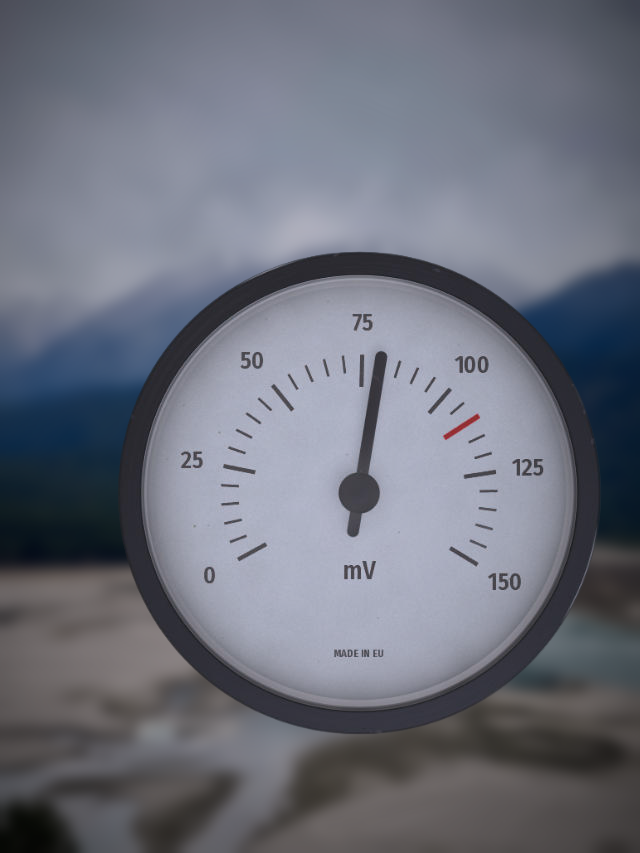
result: 80 mV
